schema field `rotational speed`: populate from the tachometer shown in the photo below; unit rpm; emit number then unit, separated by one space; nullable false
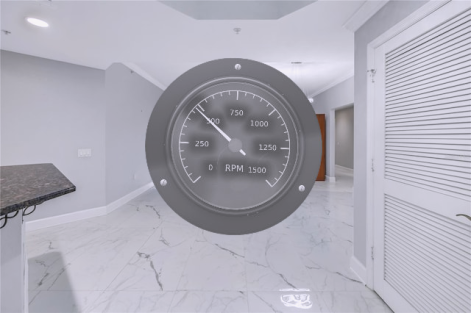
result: 475 rpm
